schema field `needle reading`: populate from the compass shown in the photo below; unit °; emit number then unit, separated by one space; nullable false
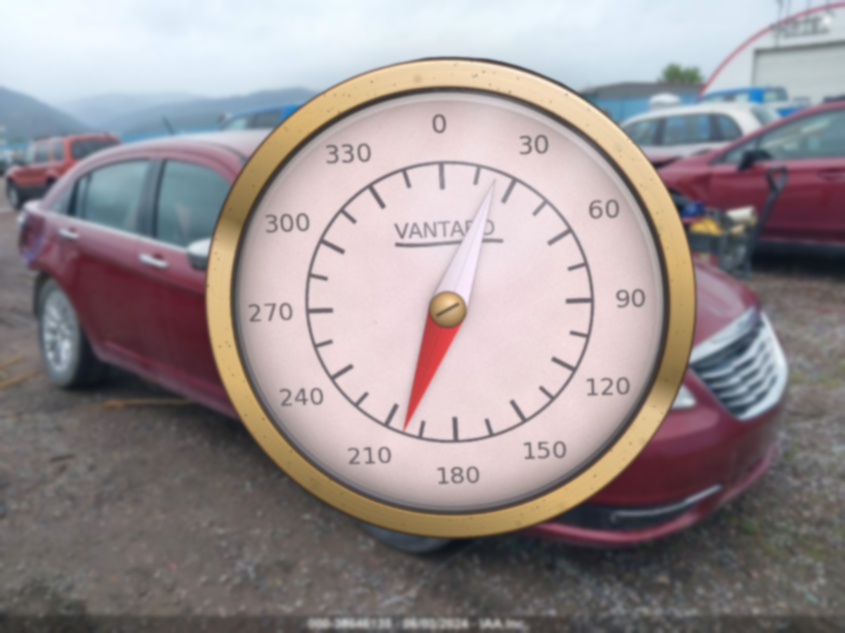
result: 202.5 °
